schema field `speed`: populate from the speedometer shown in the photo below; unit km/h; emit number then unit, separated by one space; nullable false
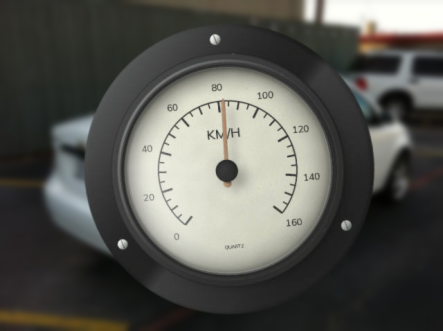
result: 82.5 km/h
